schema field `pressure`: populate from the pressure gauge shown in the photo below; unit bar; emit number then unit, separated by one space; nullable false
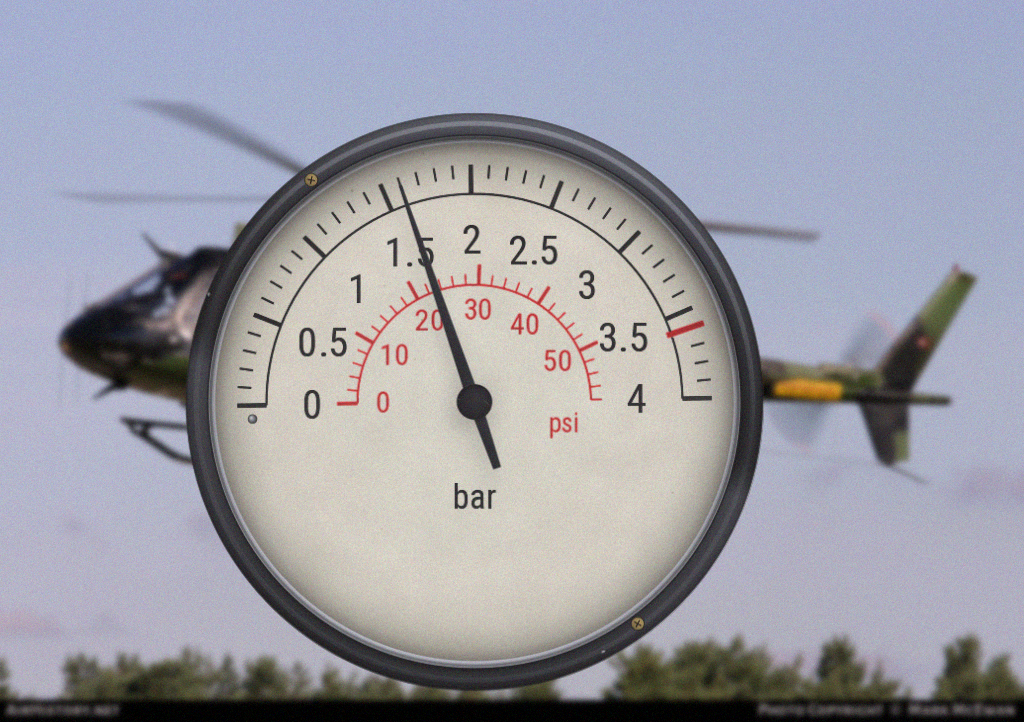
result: 1.6 bar
